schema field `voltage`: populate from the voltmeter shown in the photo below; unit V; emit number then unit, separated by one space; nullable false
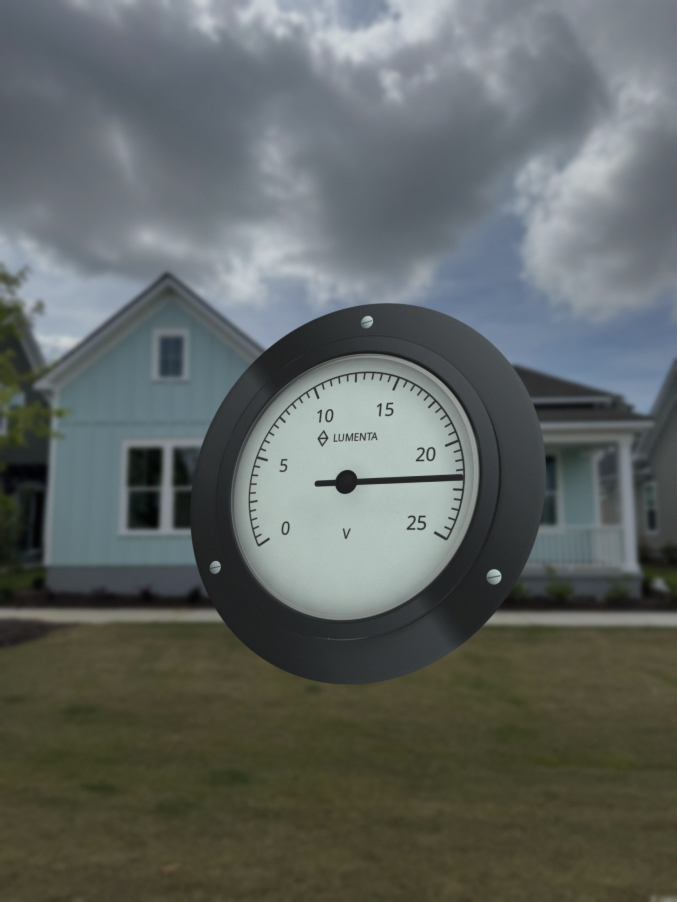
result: 22 V
